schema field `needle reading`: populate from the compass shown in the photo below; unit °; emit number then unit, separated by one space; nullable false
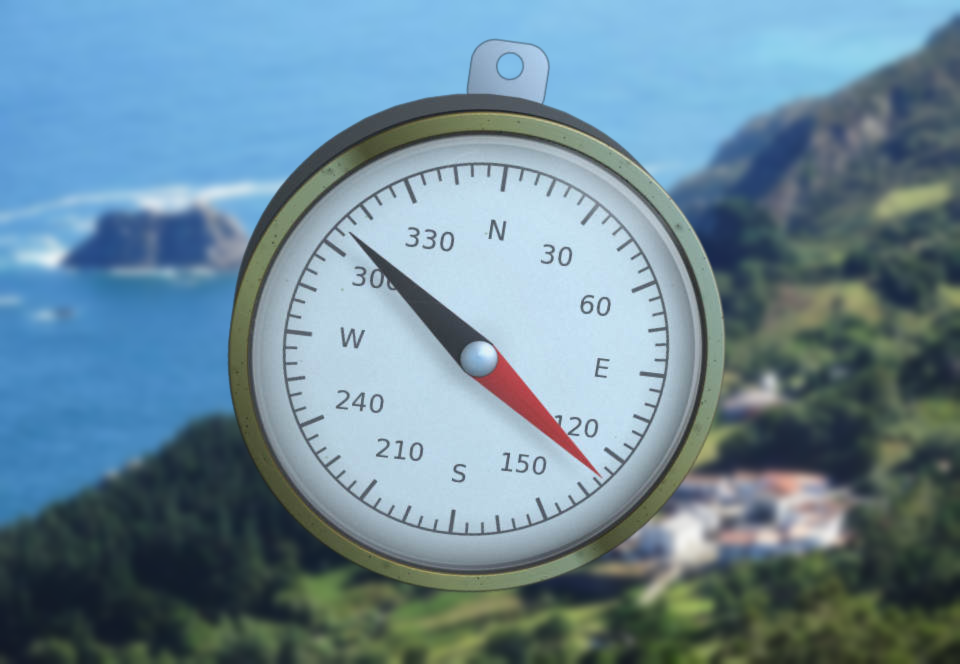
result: 127.5 °
